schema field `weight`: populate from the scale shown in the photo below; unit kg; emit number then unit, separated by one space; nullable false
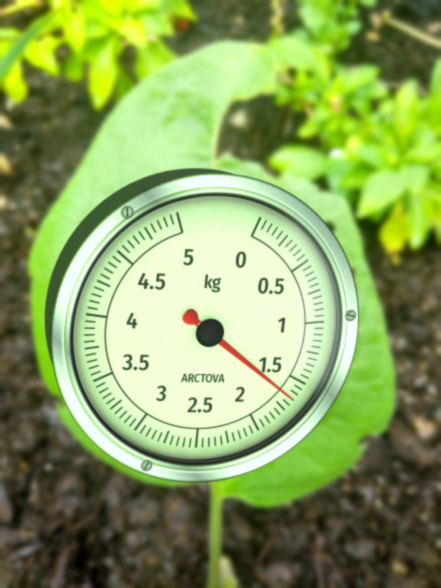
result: 1.65 kg
